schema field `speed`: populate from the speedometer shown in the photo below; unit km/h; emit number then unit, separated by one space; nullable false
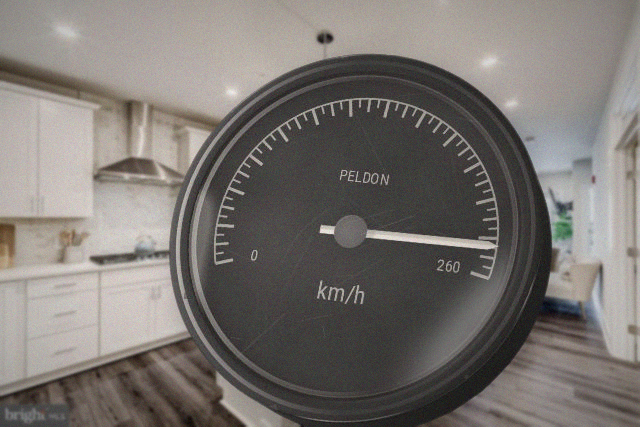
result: 245 km/h
